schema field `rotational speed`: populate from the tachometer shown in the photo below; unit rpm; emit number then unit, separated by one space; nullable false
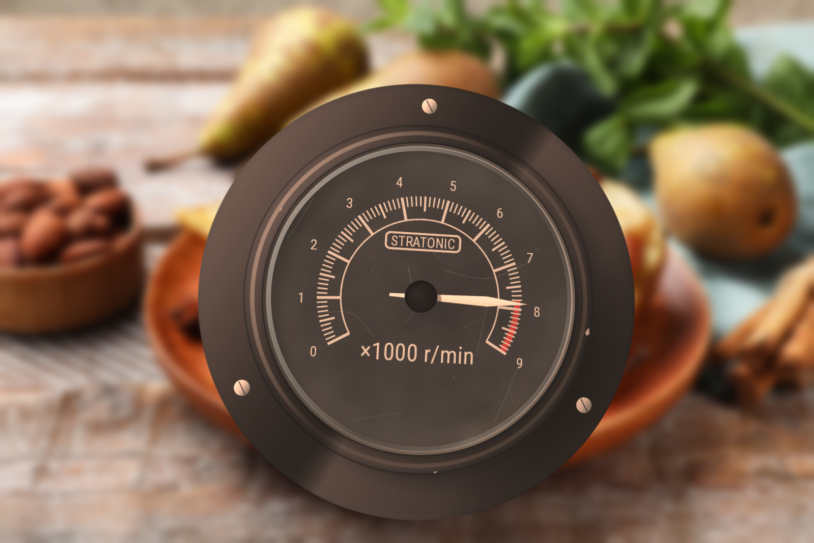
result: 7900 rpm
